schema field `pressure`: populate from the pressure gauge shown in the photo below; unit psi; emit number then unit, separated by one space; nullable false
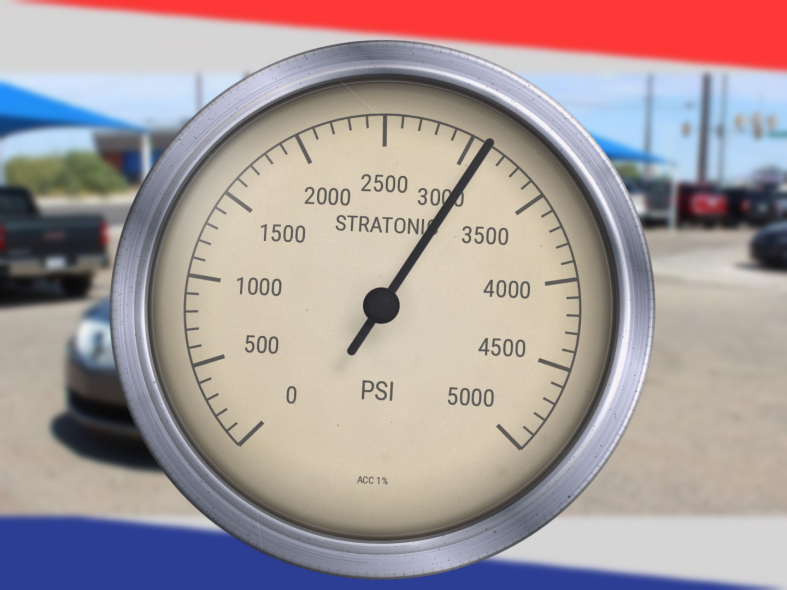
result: 3100 psi
